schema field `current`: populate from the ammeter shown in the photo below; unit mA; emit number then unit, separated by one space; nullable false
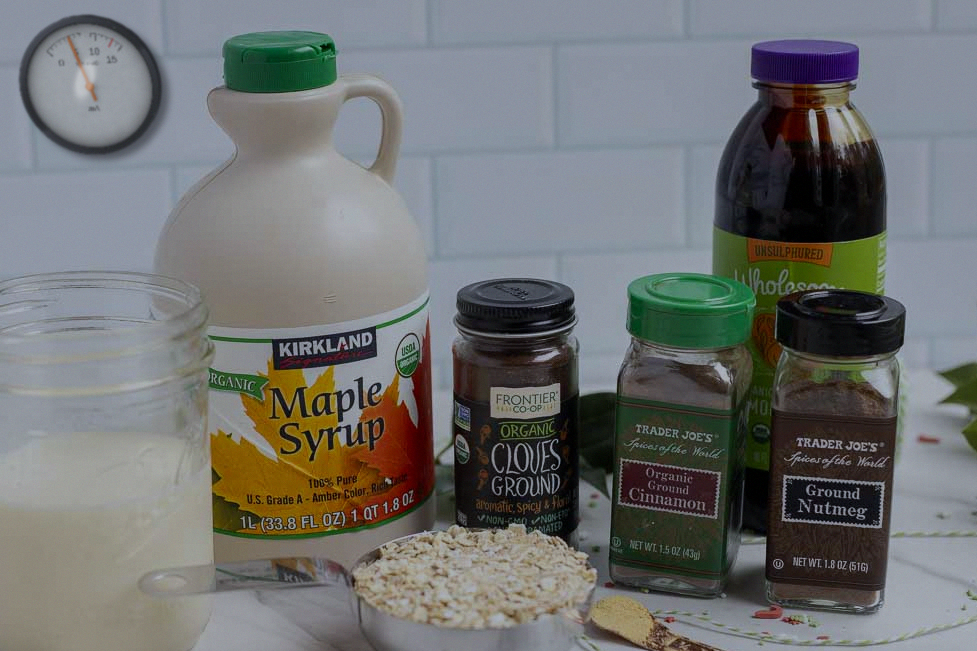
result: 5 mA
